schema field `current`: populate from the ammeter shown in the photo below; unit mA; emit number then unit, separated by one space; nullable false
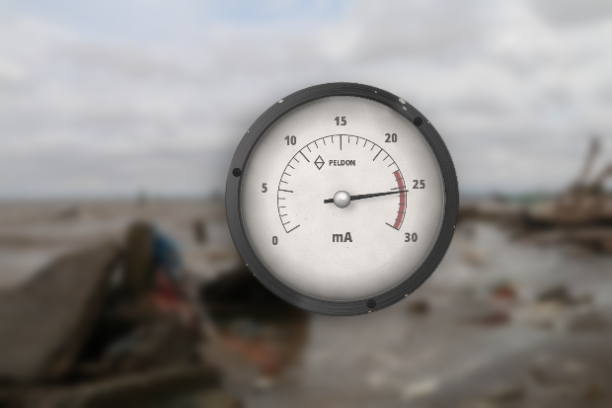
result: 25.5 mA
